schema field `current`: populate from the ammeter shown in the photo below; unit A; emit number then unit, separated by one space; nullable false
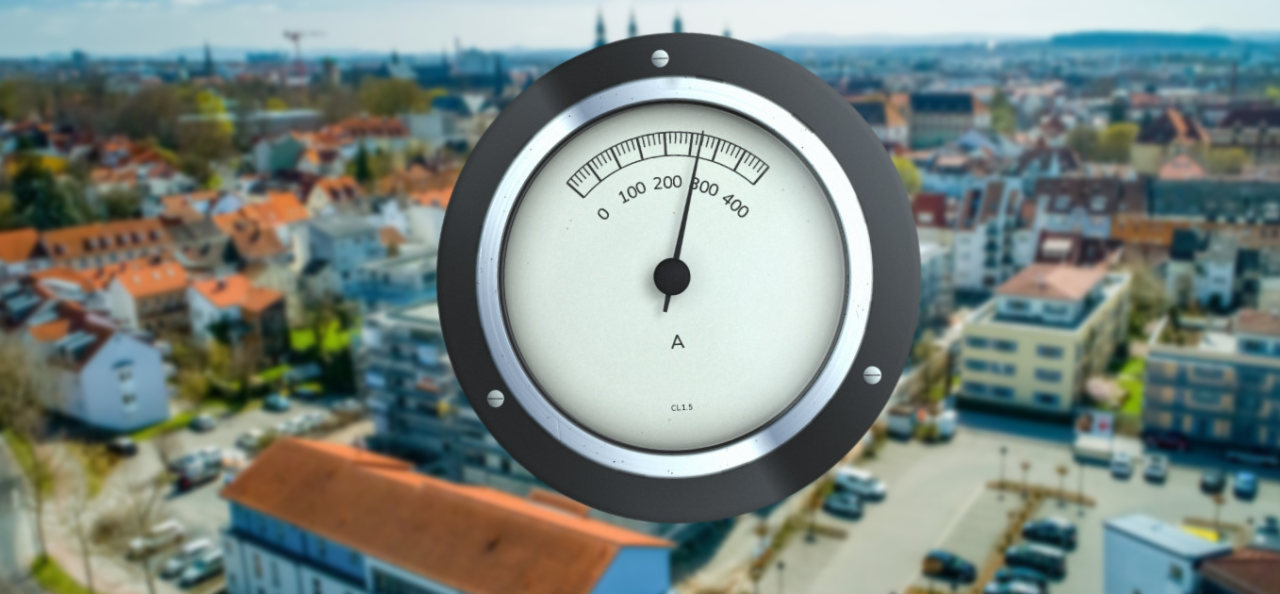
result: 270 A
